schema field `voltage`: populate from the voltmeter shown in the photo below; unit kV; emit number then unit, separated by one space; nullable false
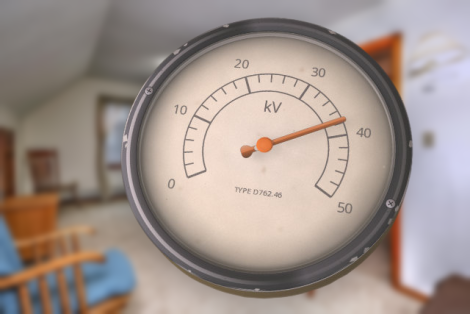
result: 38 kV
